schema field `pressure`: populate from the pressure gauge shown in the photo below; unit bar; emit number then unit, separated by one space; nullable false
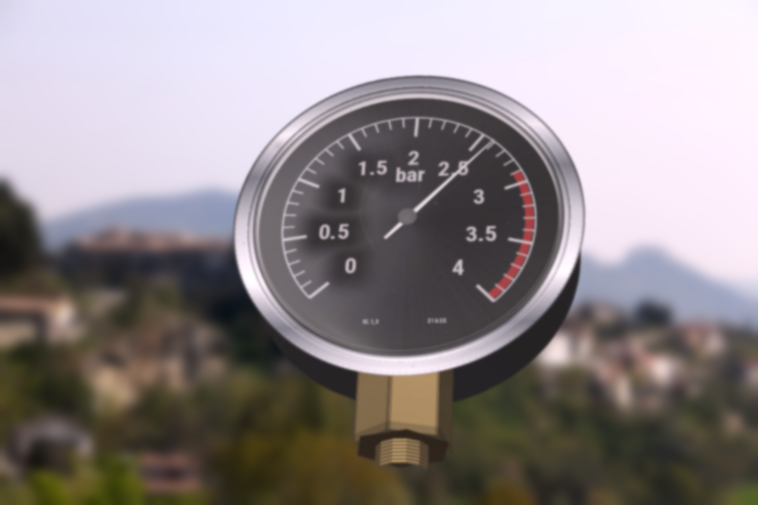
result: 2.6 bar
